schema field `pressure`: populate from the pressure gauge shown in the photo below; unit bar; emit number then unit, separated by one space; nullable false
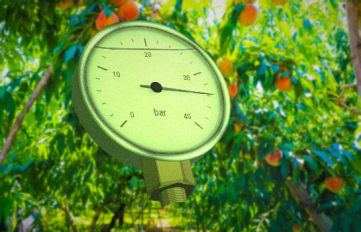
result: 34 bar
